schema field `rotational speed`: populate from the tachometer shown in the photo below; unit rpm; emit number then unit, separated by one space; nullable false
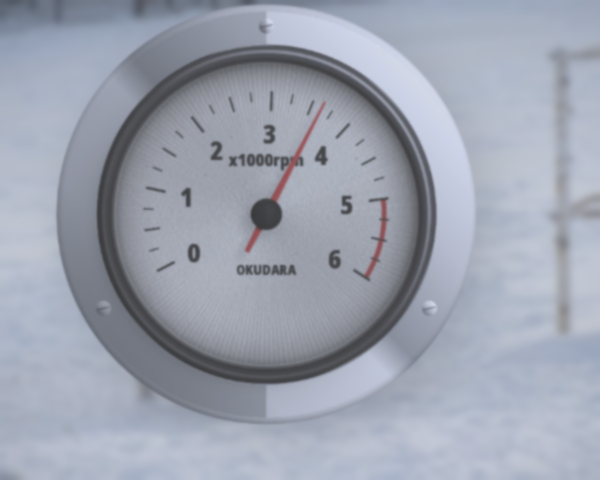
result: 3625 rpm
